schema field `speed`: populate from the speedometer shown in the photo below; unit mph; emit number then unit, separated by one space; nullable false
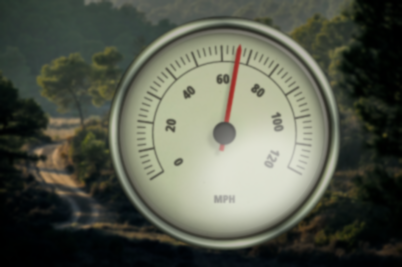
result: 66 mph
